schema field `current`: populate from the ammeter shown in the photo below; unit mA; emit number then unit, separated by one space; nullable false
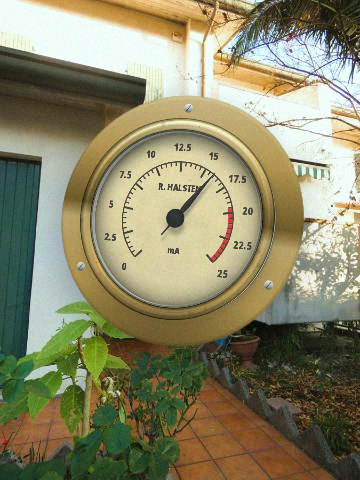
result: 16 mA
